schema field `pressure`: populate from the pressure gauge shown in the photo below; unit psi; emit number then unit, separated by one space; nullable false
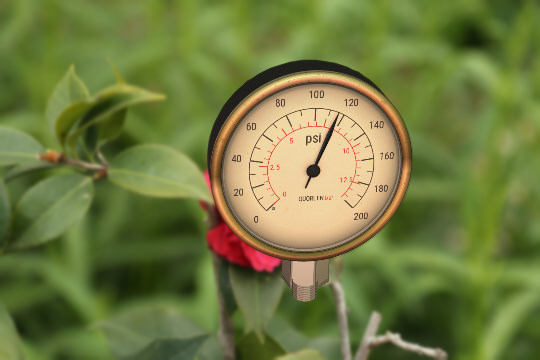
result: 115 psi
